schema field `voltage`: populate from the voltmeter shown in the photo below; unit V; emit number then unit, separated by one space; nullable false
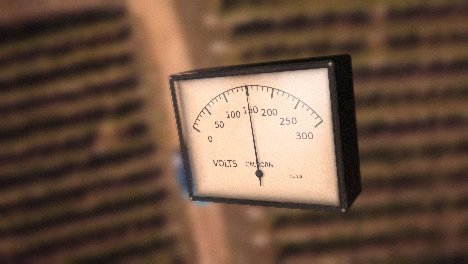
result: 150 V
